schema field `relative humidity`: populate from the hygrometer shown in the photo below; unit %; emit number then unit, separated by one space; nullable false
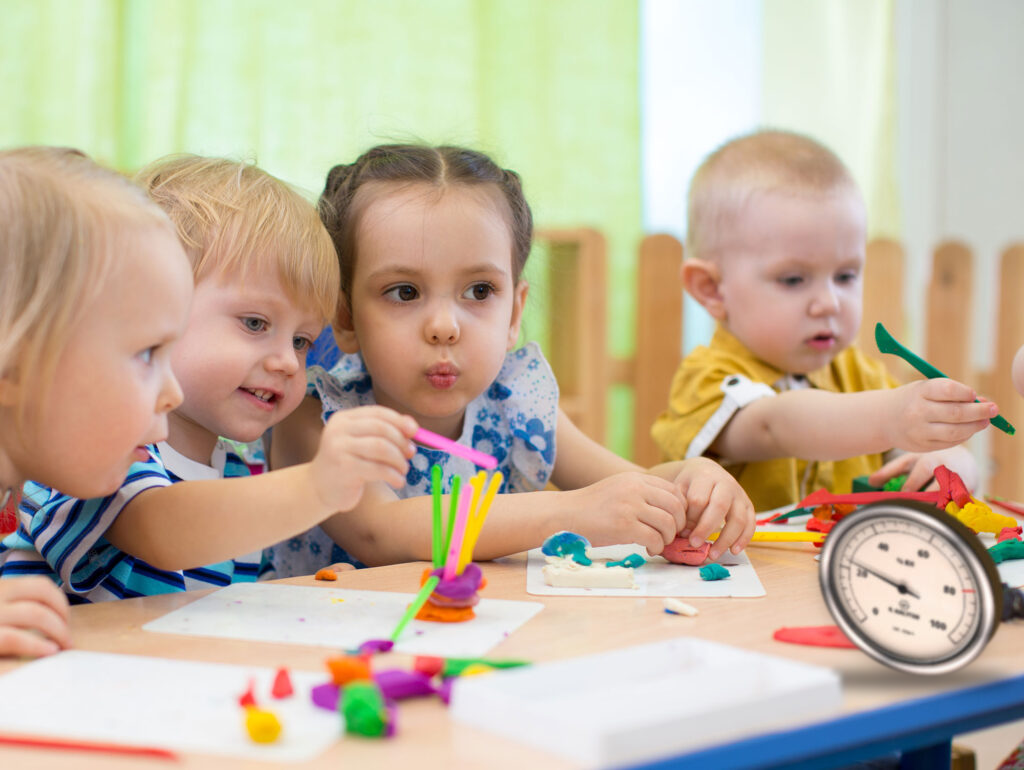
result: 24 %
